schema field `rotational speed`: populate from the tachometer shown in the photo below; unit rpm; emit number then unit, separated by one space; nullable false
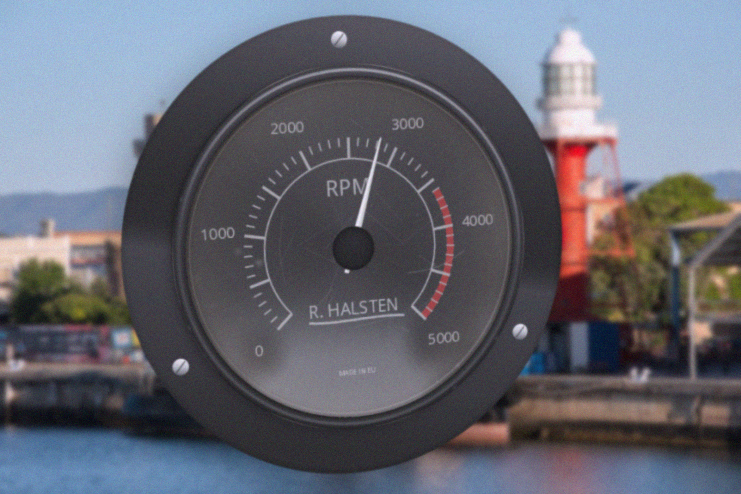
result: 2800 rpm
